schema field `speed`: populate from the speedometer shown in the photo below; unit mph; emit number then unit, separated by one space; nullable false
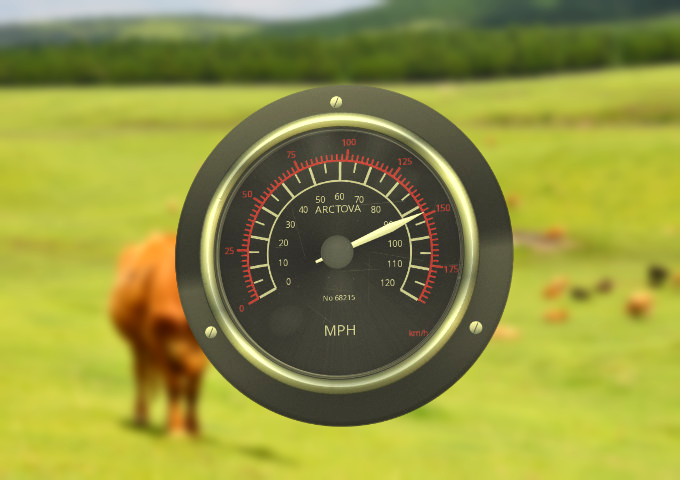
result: 92.5 mph
